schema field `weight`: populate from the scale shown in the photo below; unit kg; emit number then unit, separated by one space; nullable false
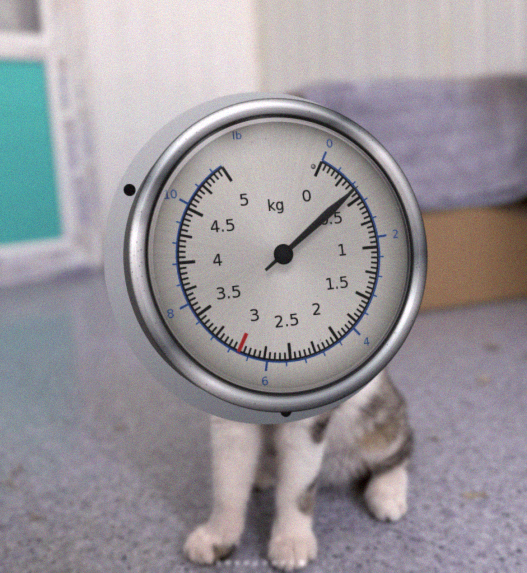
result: 0.4 kg
